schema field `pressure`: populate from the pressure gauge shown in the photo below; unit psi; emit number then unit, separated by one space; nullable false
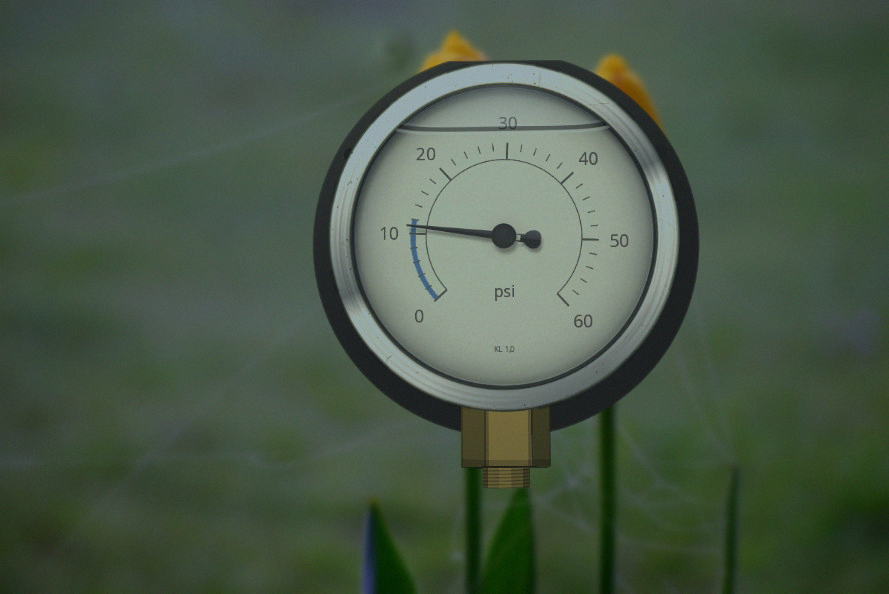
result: 11 psi
